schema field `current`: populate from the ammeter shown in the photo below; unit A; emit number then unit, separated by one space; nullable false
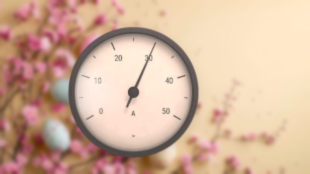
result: 30 A
